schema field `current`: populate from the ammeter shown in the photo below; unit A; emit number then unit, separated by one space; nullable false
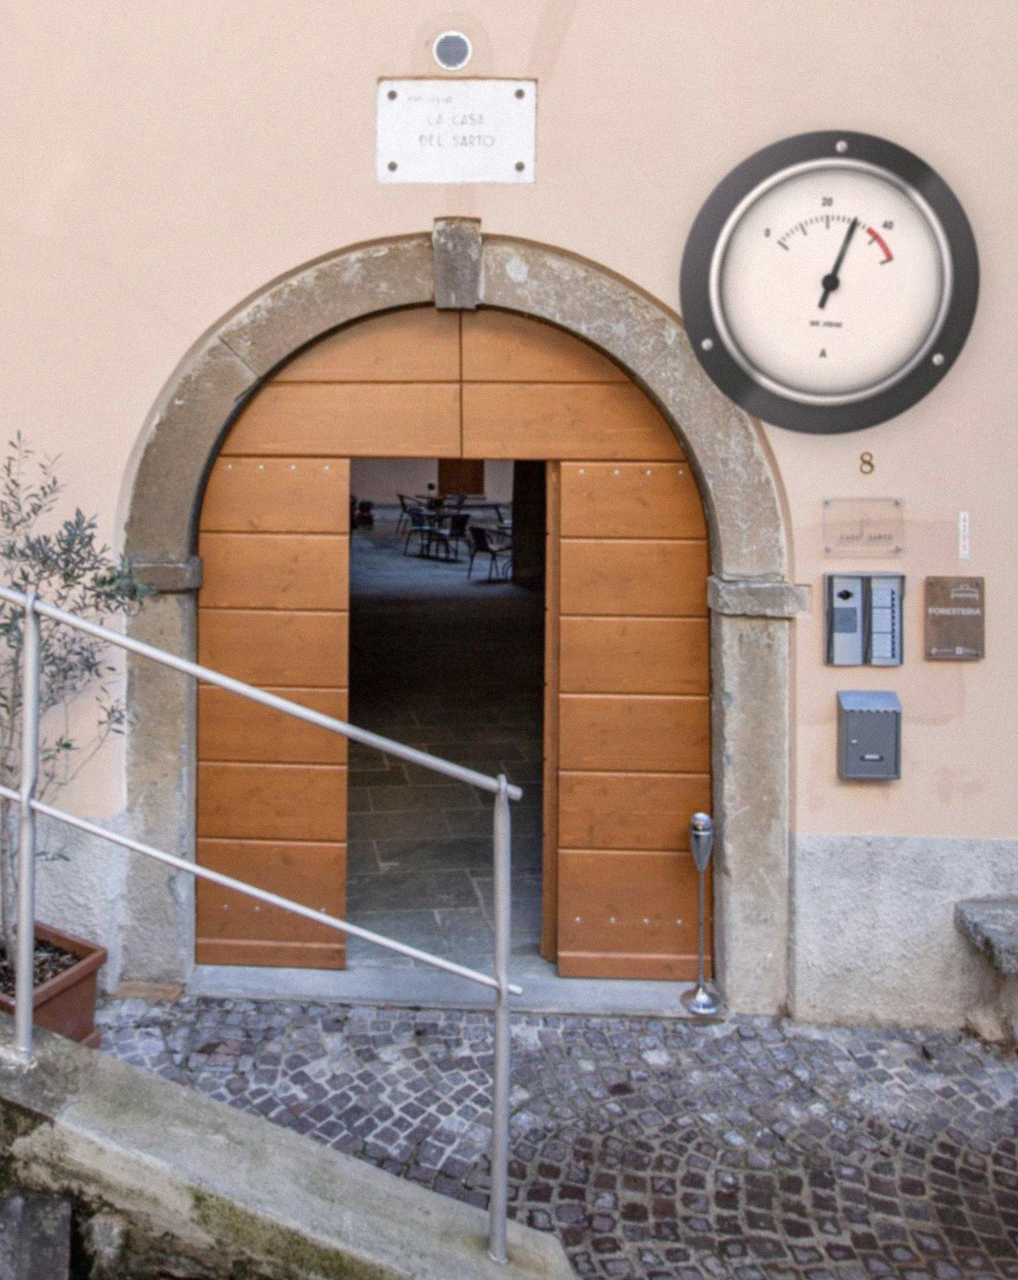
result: 30 A
